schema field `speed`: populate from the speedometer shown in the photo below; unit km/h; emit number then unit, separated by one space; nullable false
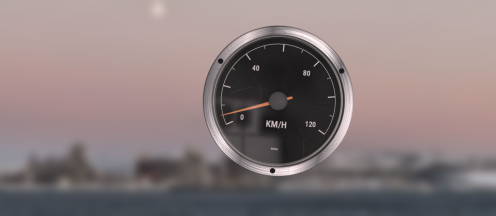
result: 5 km/h
